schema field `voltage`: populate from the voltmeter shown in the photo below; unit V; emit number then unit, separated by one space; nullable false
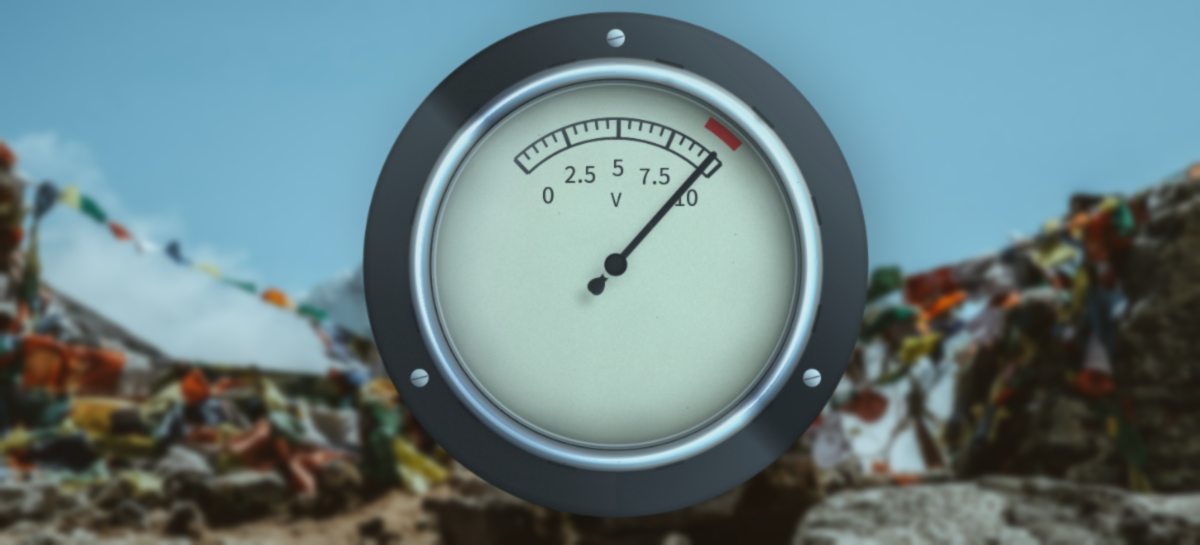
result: 9.5 V
